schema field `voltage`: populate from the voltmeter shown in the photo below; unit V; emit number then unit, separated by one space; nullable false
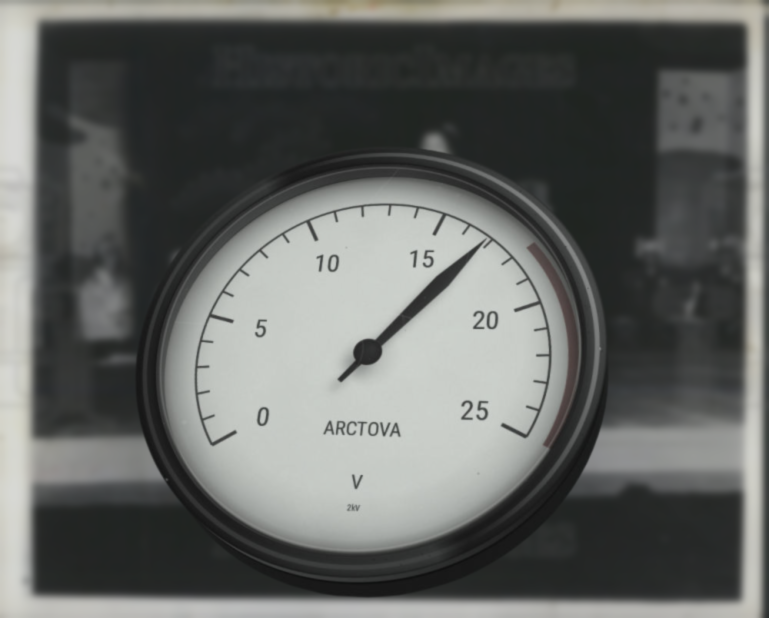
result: 17 V
